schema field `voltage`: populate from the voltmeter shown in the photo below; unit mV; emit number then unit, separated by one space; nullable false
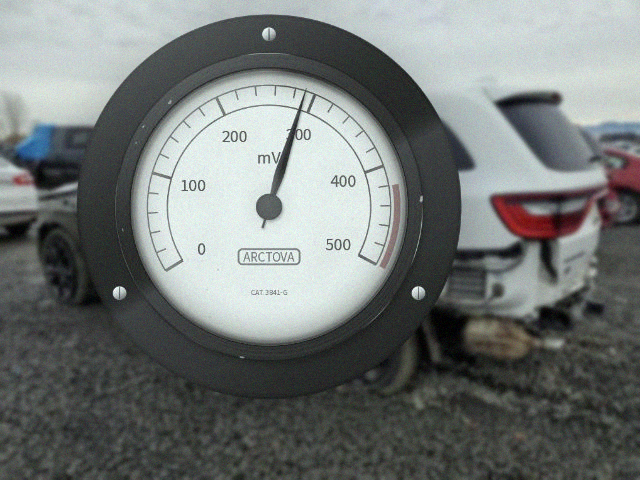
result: 290 mV
